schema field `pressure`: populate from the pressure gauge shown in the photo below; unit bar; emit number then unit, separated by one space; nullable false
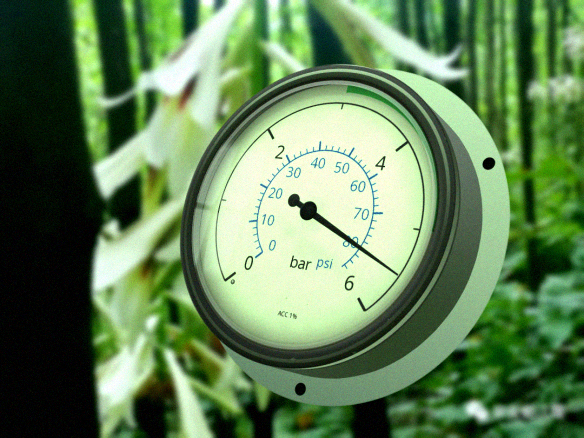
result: 5.5 bar
